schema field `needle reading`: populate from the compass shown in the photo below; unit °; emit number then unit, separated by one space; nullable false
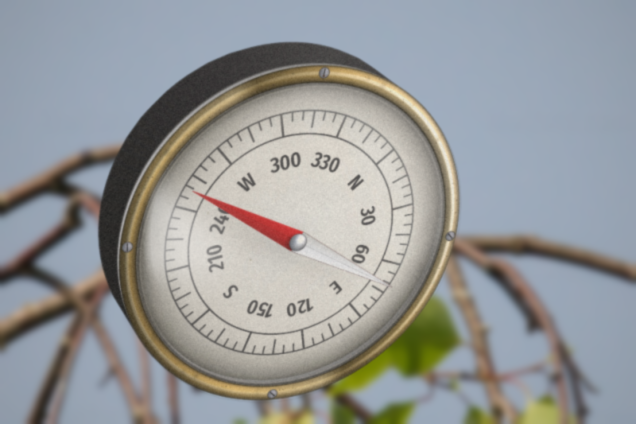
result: 250 °
